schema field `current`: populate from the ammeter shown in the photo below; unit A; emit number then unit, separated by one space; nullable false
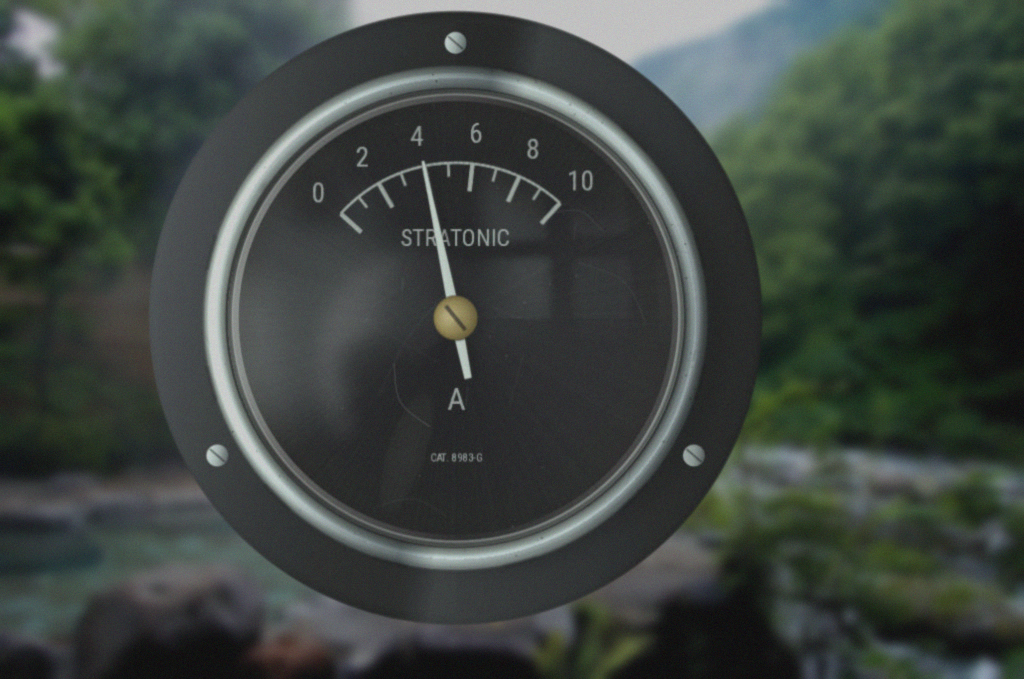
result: 4 A
